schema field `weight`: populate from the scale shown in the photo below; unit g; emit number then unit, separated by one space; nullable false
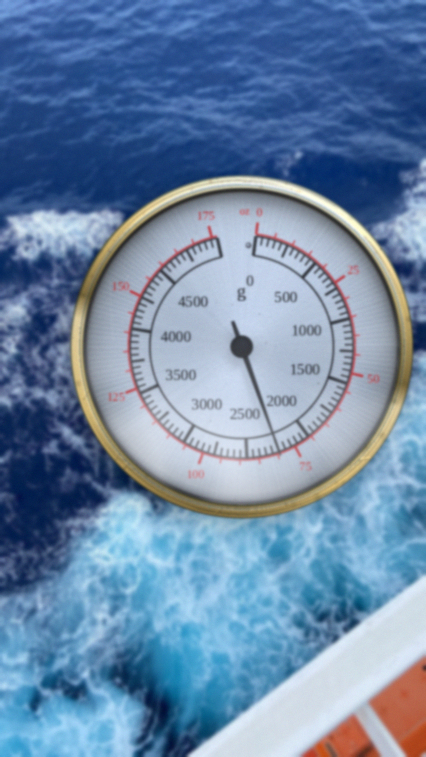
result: 2250 g
